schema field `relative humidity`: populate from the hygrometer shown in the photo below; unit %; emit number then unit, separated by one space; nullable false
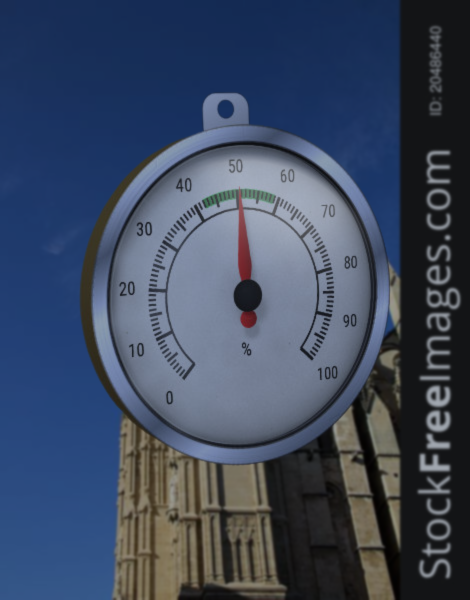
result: 50 %
